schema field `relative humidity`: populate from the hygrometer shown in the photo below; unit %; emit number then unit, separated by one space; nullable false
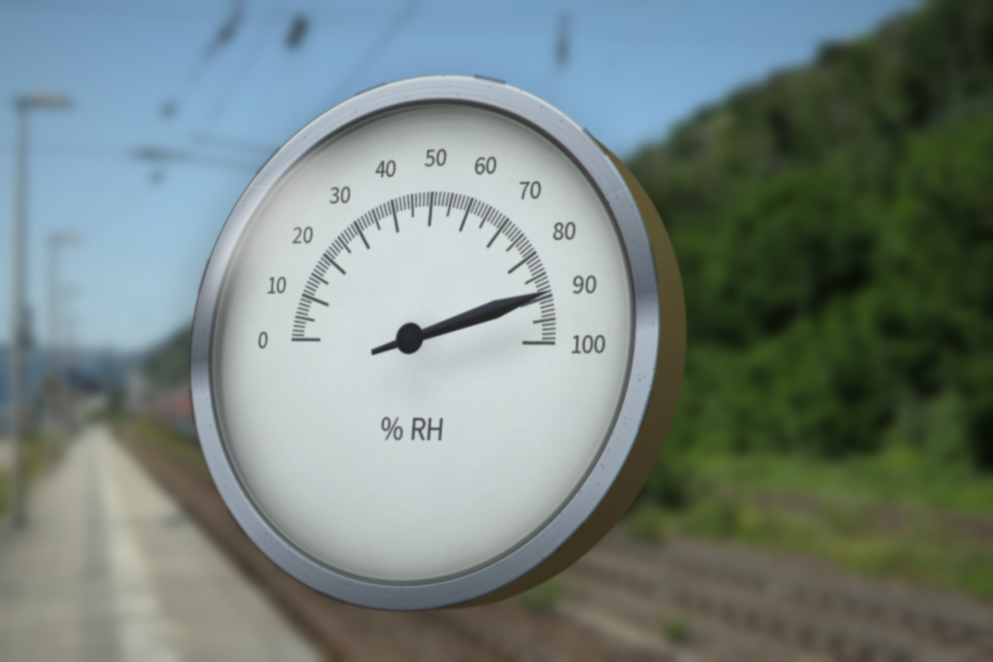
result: 90 %
